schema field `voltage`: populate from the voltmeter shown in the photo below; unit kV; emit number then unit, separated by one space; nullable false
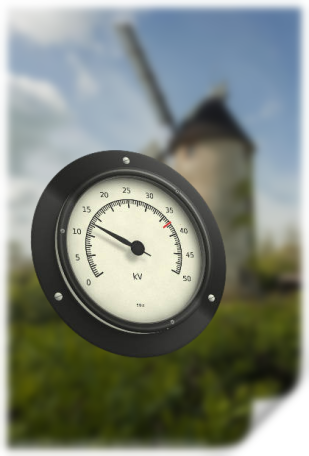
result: 12.5 kV
